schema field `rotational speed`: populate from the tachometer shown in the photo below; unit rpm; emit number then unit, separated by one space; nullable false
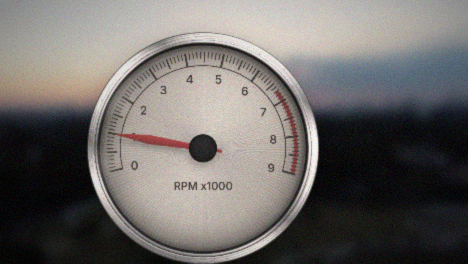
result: 1000 rpm
